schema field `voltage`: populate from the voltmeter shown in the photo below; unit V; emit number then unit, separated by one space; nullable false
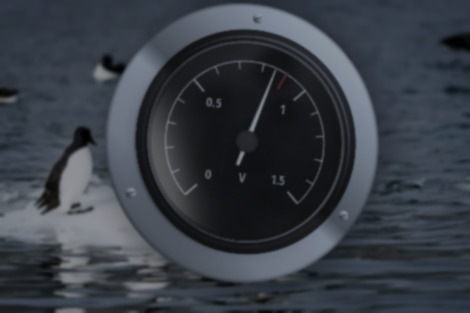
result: 0.85 V
